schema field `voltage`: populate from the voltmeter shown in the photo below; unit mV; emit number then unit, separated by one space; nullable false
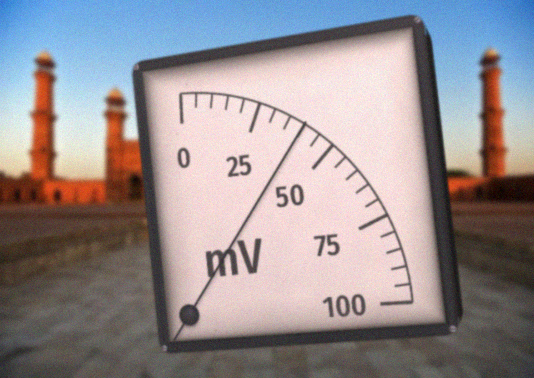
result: 40 mV
